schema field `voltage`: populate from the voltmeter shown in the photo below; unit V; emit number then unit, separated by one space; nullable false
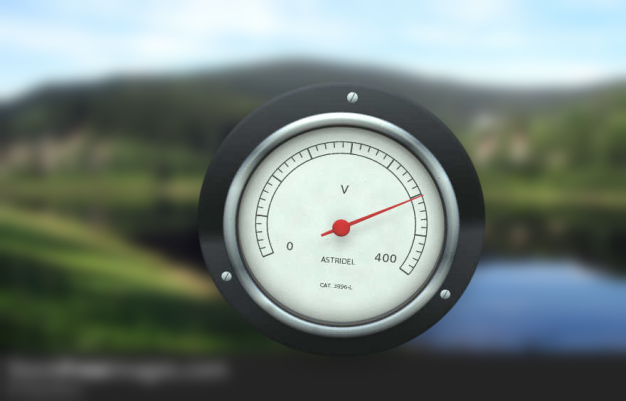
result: 300 V
